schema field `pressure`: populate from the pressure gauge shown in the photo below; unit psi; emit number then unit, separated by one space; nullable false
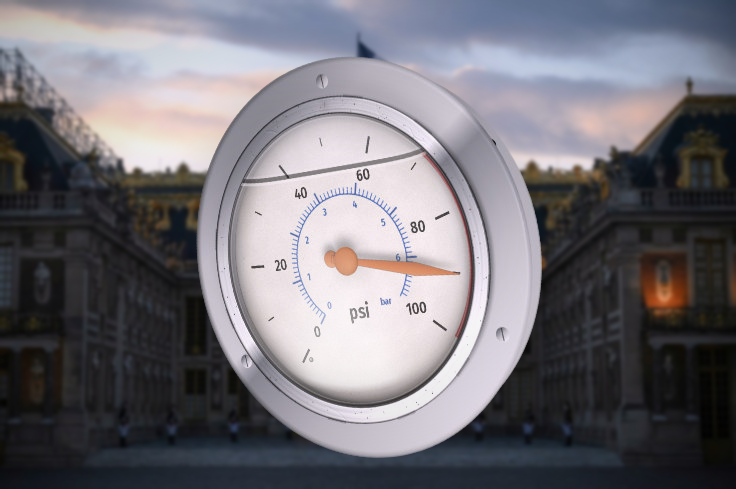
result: 90 psi
